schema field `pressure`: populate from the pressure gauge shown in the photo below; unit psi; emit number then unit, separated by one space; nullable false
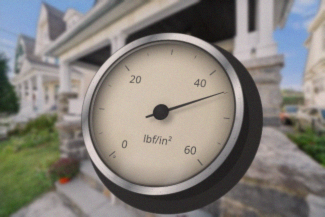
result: 45 psi
